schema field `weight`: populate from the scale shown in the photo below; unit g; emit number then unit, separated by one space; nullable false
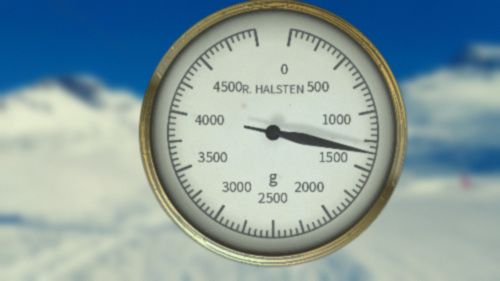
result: 1350 g
